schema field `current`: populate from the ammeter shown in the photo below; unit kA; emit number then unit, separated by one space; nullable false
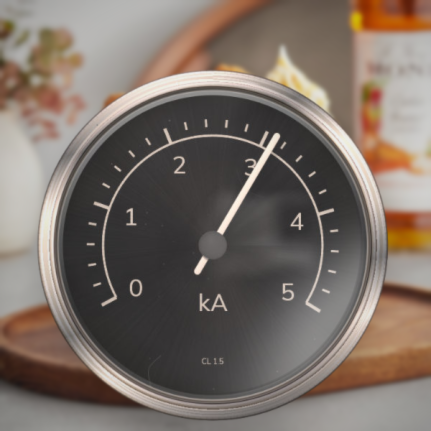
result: 3.1 kA
